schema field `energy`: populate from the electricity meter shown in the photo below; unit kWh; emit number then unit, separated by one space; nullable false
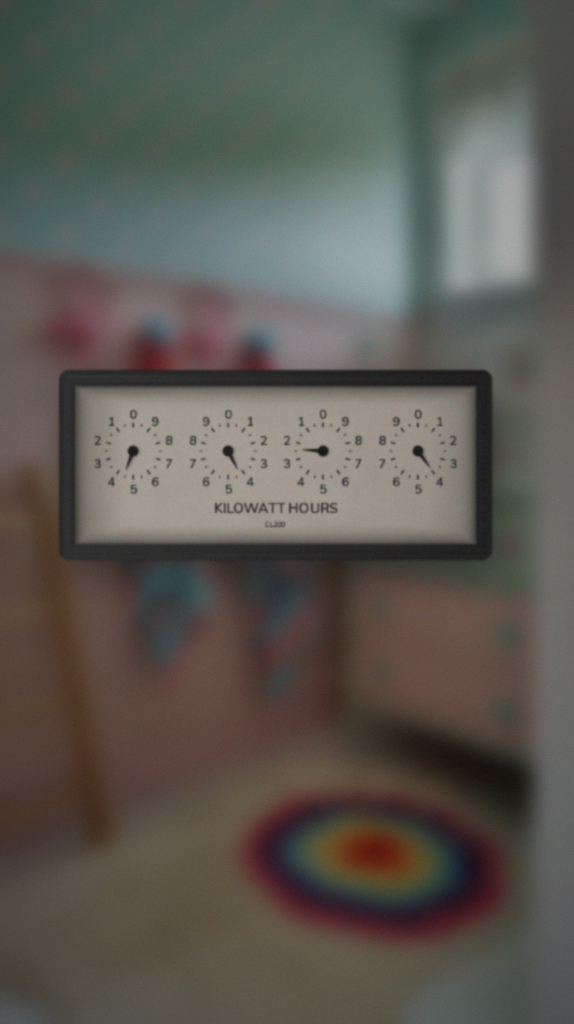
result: 4424 kWh
